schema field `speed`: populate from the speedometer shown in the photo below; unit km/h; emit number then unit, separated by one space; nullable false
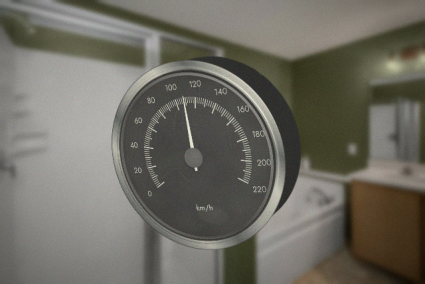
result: 110 km/h
